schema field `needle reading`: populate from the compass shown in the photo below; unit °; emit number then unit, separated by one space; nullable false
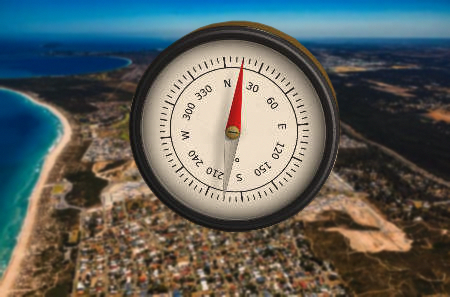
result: 15 °
